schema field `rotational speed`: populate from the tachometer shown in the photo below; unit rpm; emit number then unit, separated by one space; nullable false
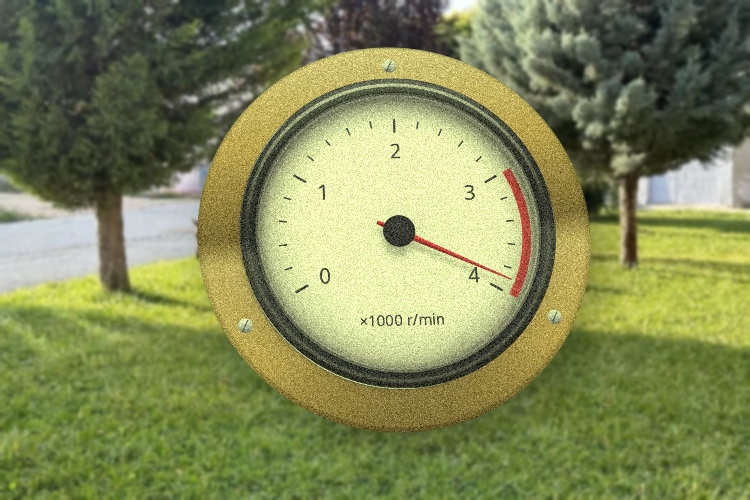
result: 3900 rpm
